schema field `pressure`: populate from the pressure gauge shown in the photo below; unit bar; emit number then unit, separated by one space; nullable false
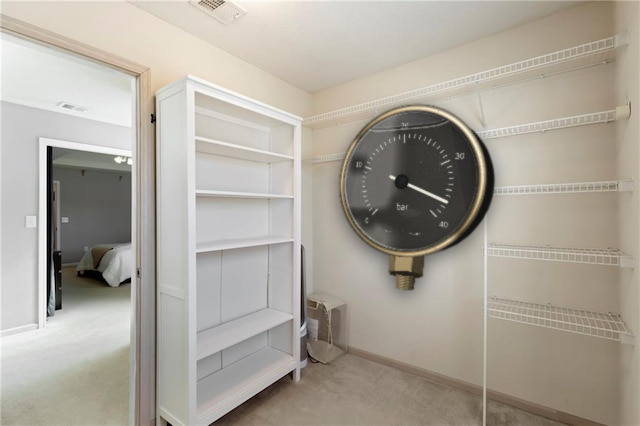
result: 37 bar
